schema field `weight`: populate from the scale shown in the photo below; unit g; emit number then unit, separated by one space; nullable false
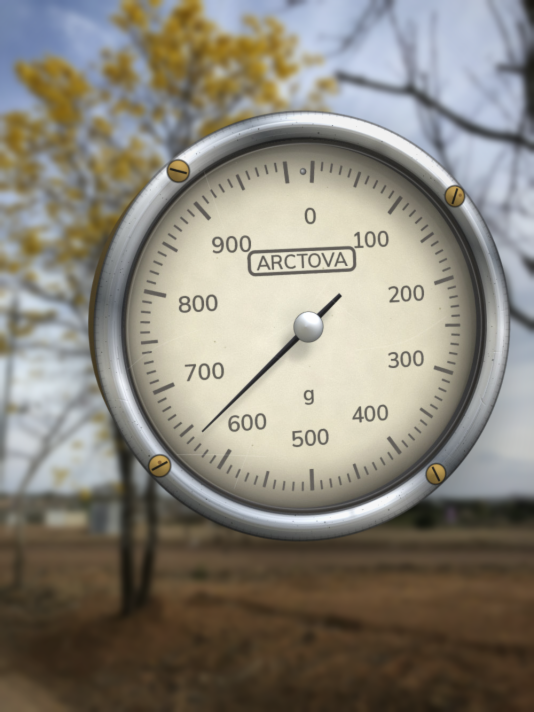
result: 640 g
